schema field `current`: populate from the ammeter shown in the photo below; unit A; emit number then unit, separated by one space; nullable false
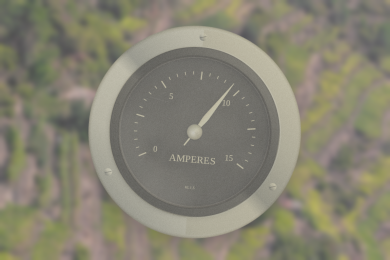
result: 9.5 A
